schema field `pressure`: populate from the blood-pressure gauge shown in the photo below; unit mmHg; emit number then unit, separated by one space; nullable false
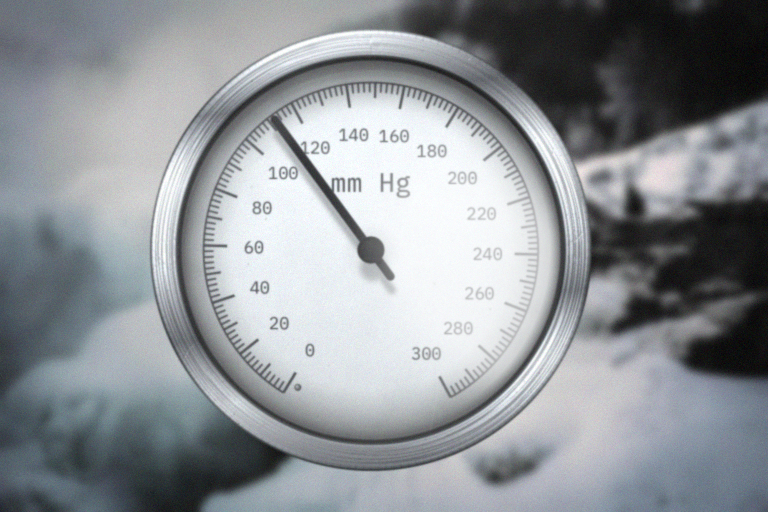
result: 112 mmHg
